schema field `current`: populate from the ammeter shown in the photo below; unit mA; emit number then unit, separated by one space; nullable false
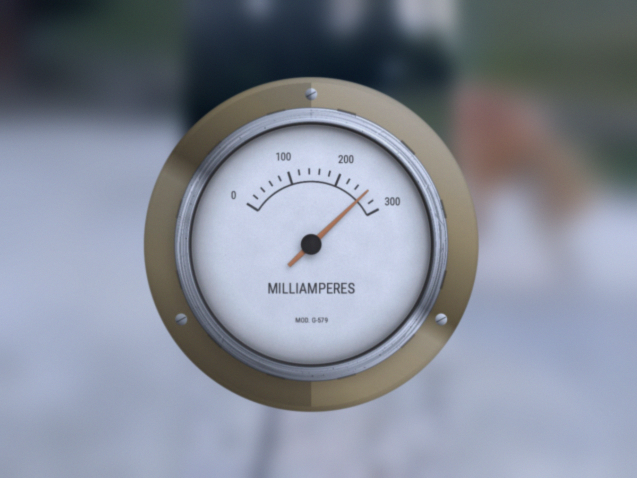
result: 260 mA
